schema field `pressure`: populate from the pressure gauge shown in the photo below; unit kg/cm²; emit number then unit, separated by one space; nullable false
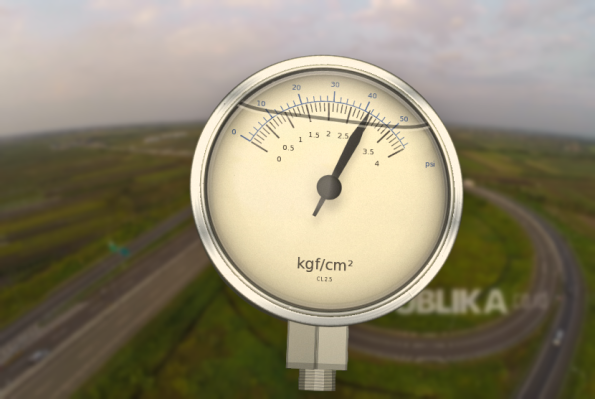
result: 2.9 kg/cm²
